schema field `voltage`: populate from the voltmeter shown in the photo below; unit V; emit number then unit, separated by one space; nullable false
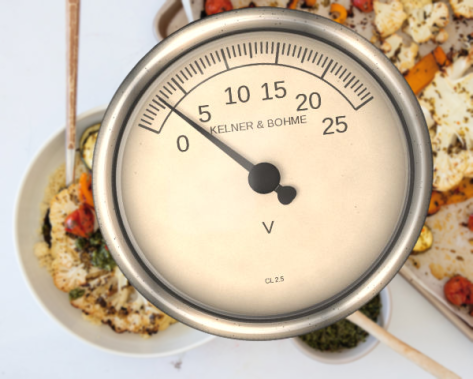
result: 3 V
